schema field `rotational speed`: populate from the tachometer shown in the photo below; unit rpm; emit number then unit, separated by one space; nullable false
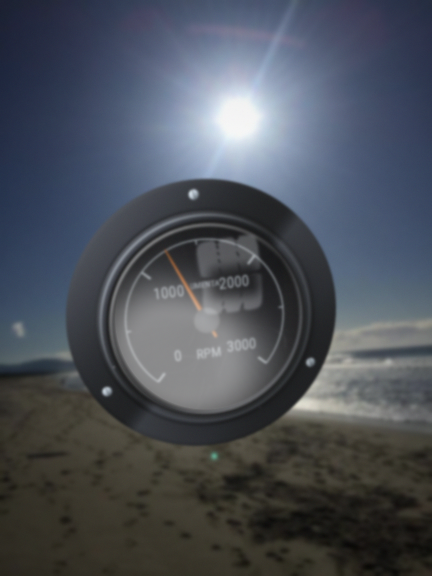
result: 1250 rpm
